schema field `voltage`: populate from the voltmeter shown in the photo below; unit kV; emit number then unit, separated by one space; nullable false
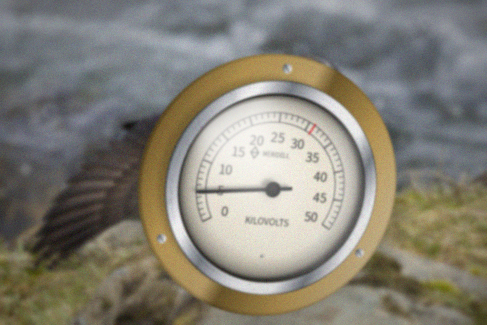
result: 5 kV
